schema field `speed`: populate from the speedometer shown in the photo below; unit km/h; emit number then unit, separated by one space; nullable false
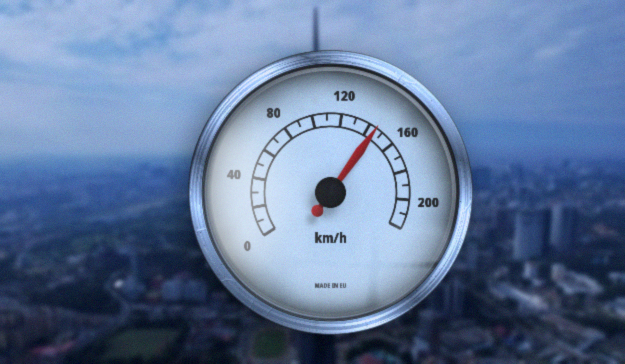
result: 145 km/h
